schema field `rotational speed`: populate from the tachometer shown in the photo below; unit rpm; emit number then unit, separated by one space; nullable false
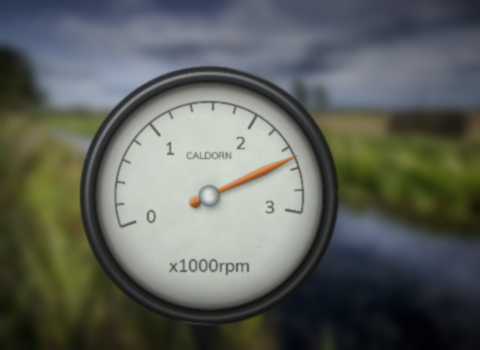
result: 2500 rpm
